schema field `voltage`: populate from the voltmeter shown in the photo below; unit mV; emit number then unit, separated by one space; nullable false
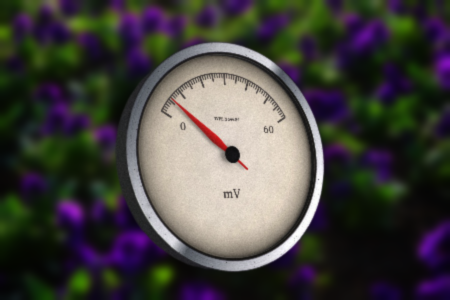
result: 5 mV
